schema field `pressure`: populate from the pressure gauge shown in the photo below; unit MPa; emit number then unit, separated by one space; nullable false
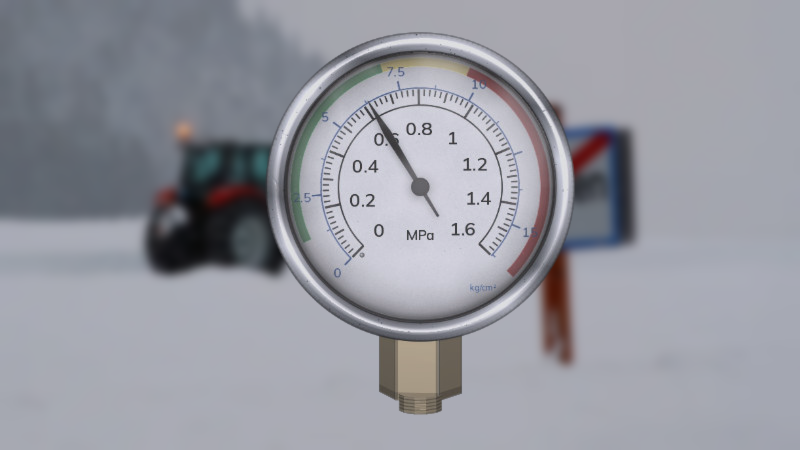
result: 0.62 MPa
